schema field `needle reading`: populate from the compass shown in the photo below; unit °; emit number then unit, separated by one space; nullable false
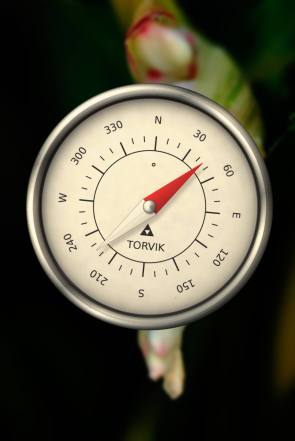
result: 45 °
